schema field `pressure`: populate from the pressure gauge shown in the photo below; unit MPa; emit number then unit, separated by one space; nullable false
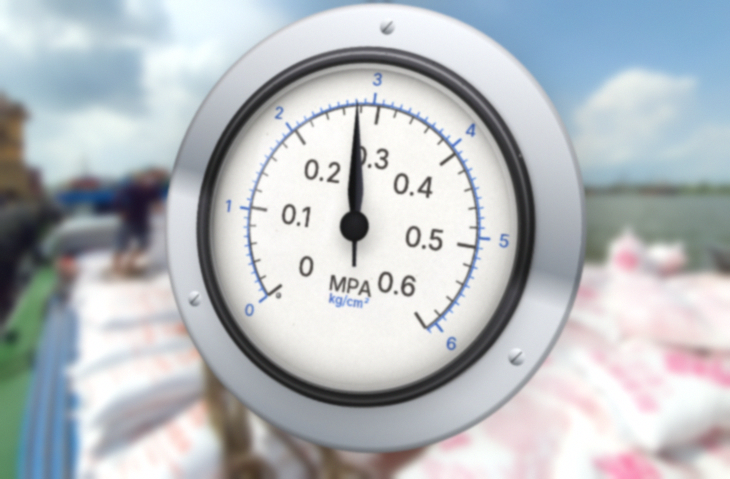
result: 0.28 MPa
